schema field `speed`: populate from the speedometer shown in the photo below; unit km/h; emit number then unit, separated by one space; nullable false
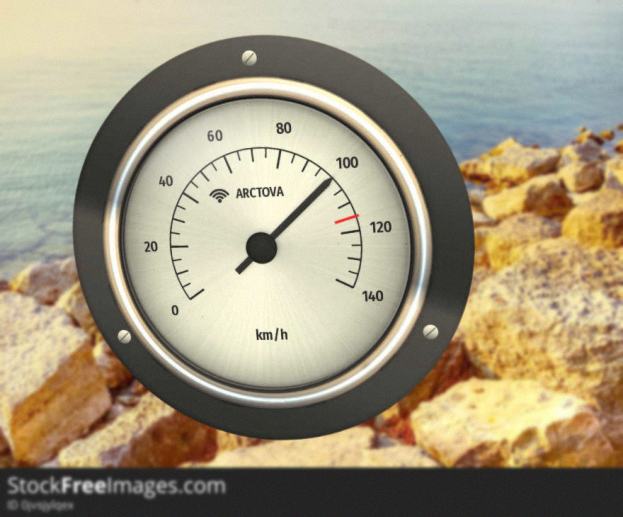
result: 100 km/h
